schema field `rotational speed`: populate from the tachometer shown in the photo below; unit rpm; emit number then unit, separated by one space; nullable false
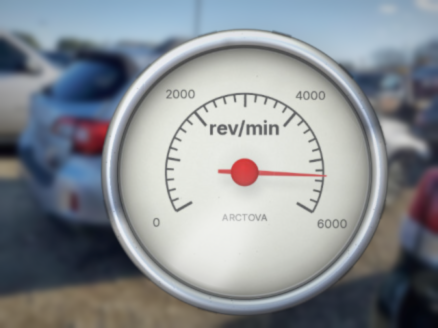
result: 5300 rpm
